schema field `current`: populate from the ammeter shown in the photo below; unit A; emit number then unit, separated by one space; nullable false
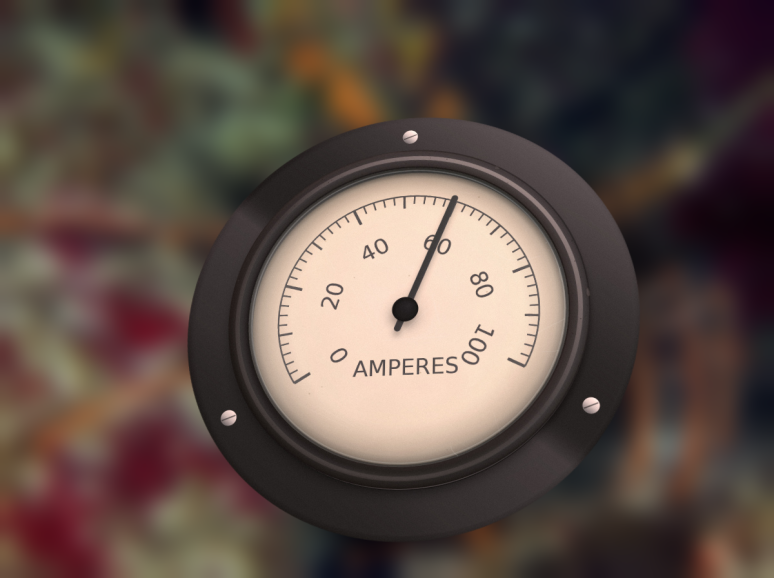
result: 60 A
